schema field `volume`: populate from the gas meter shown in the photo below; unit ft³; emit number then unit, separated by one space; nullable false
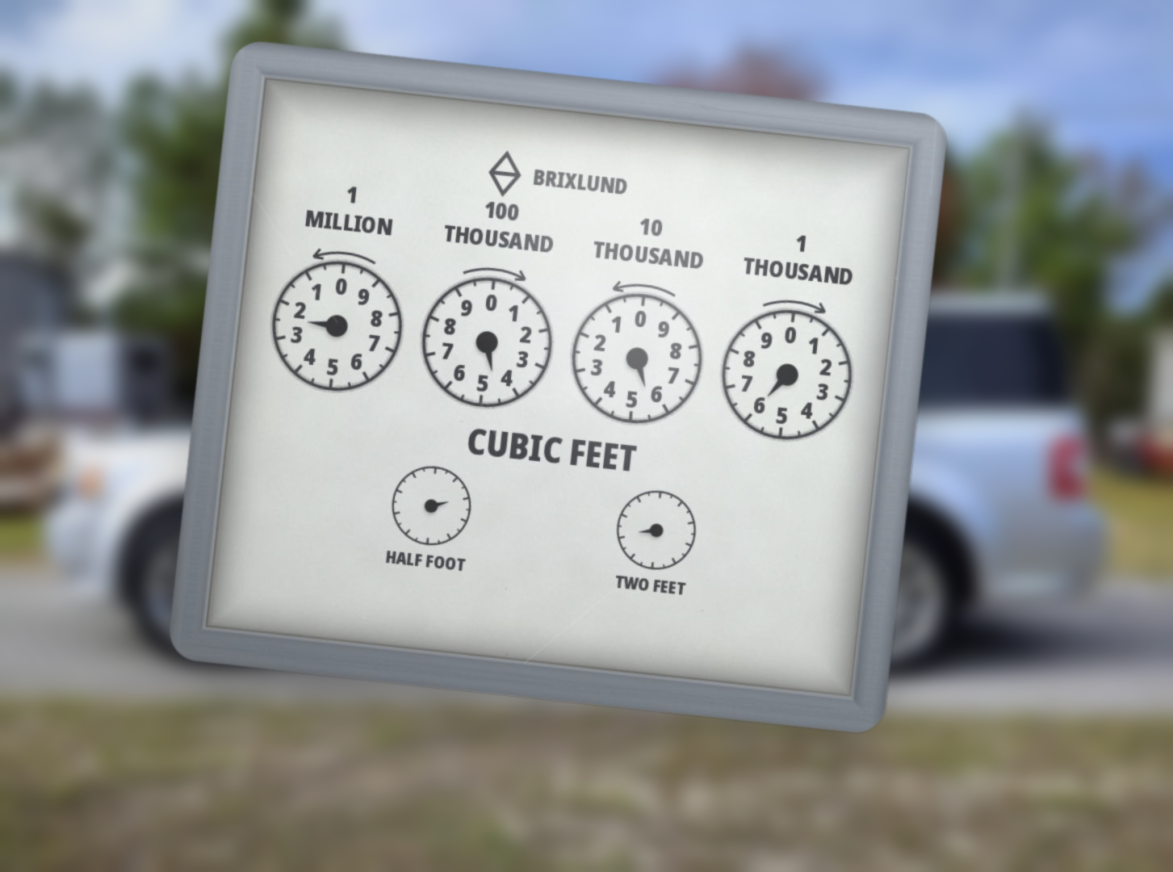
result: 245600 ft³
